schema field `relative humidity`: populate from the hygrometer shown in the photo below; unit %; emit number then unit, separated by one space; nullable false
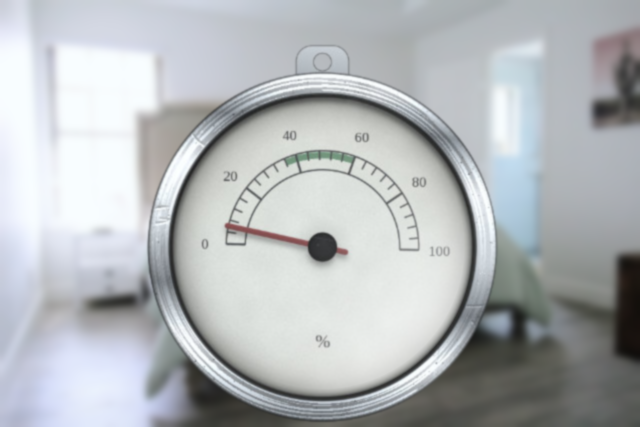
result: 6 %
